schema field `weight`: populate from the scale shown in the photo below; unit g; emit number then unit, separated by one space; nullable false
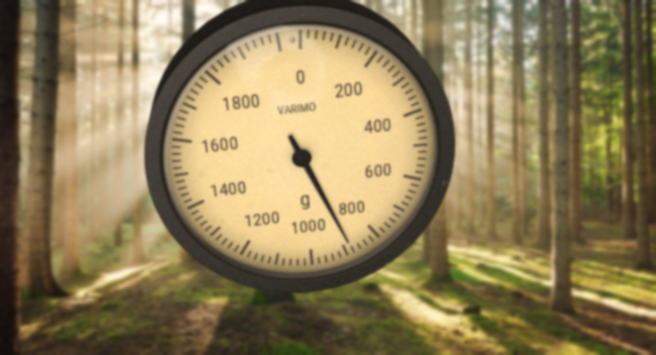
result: 880 g
